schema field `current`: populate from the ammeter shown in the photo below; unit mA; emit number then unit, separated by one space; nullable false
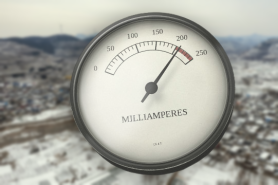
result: 210 mA
